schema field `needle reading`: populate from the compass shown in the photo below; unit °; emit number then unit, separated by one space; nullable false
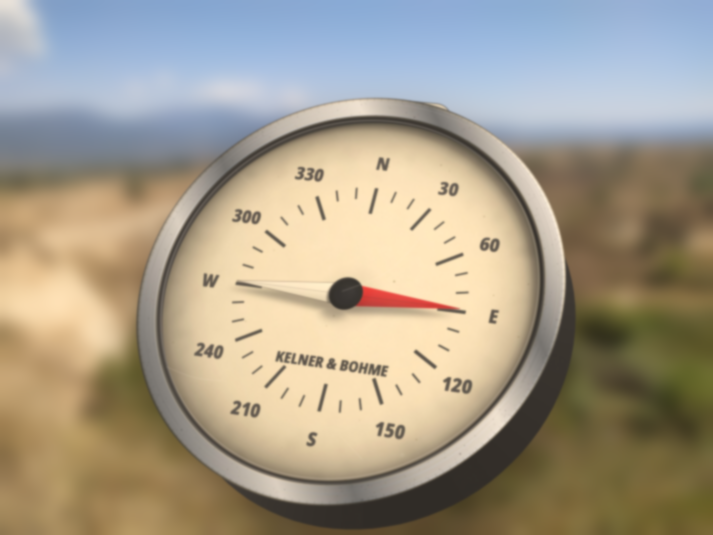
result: 90 °
